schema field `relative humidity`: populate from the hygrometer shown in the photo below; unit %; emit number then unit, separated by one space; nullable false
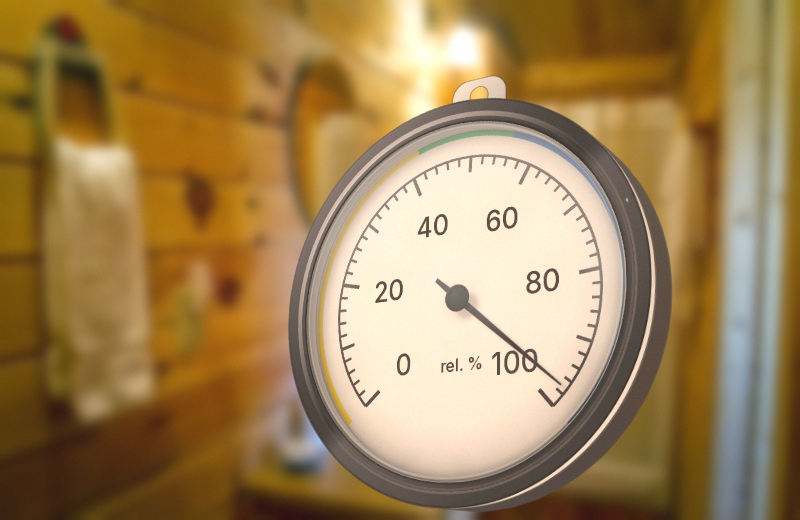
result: 97 %
